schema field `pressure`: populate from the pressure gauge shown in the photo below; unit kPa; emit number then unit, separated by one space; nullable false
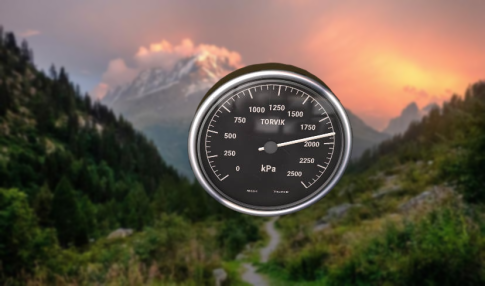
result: 1900 kPa
